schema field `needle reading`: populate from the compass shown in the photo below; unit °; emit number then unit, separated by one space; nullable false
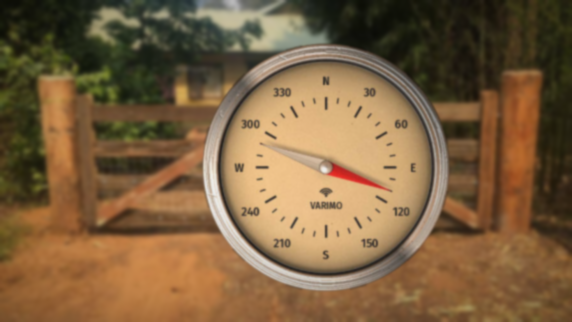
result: 110 °
